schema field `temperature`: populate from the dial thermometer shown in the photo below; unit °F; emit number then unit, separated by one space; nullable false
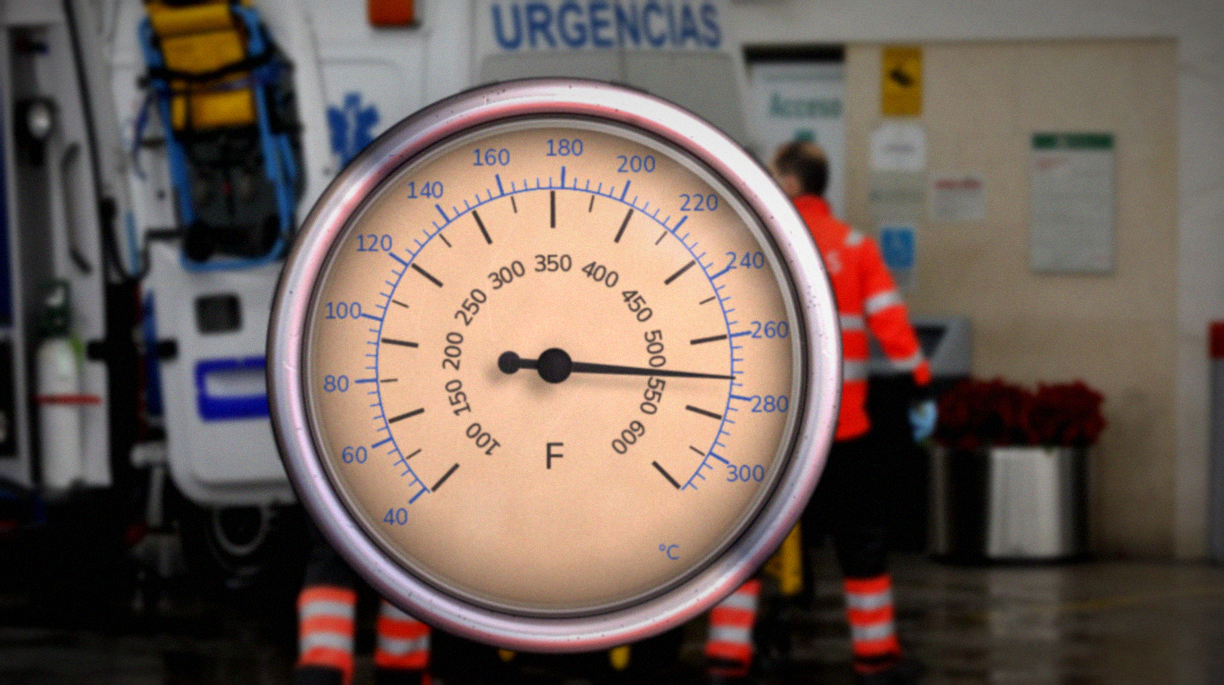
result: 525 °F
